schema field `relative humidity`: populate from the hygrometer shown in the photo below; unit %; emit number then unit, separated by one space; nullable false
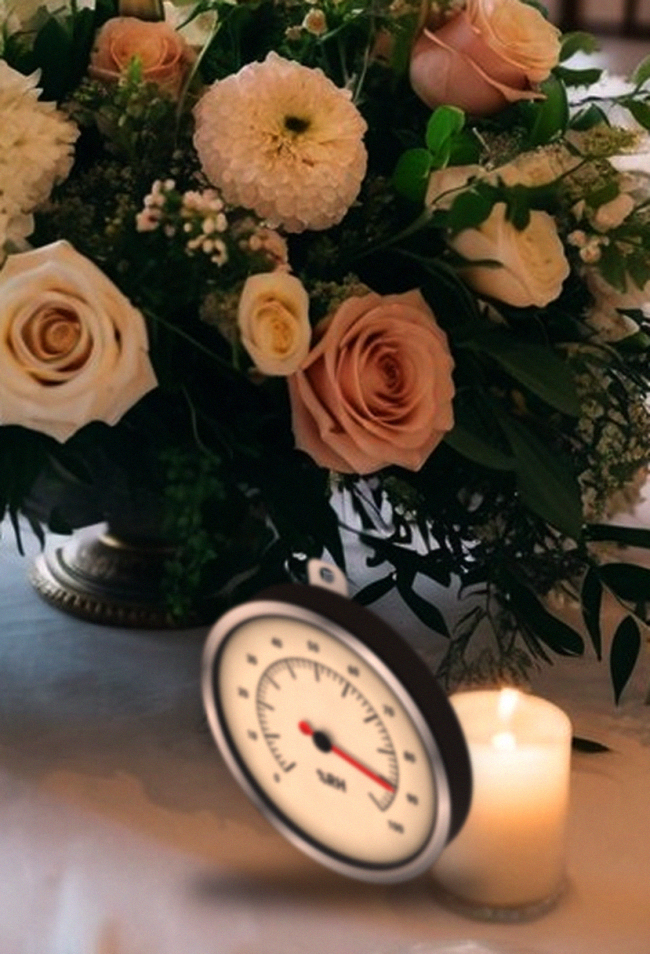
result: 90 %
